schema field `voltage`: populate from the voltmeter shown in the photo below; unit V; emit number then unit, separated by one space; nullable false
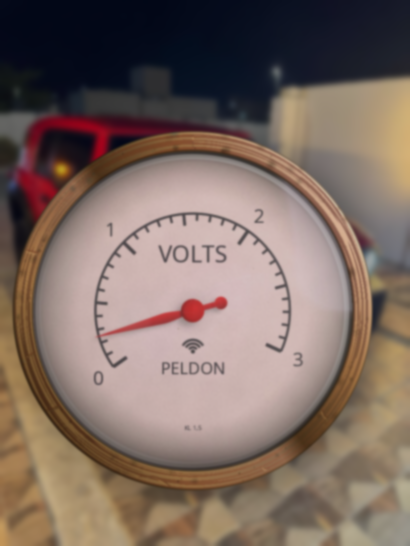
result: 0.25 V
